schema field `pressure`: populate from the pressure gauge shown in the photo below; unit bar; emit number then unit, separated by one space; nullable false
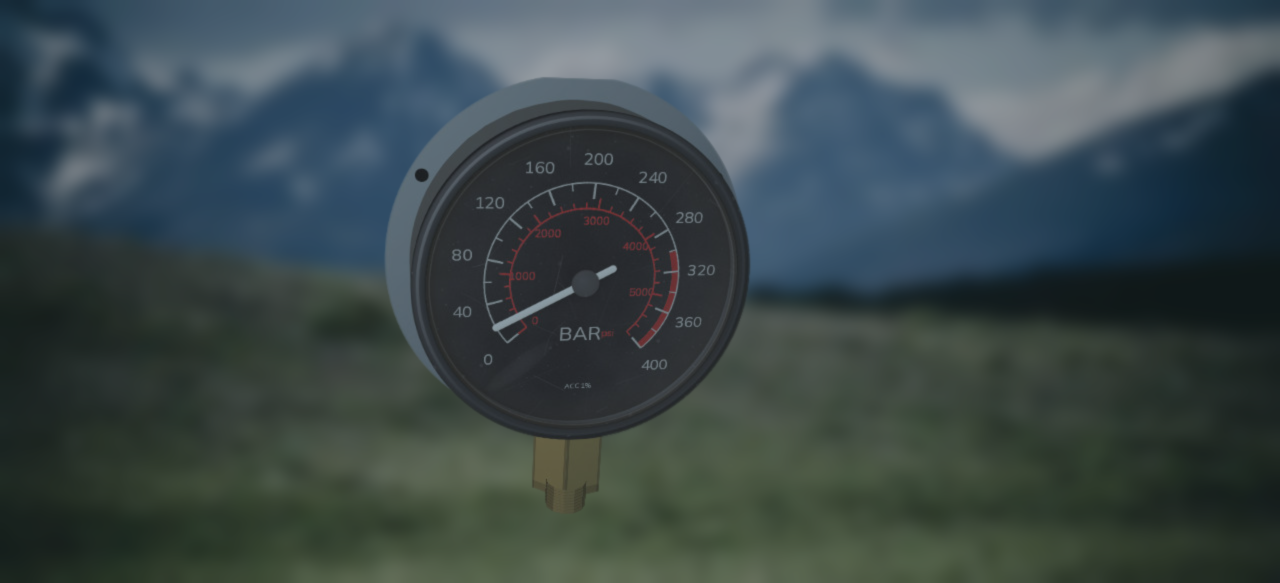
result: 20 bar
